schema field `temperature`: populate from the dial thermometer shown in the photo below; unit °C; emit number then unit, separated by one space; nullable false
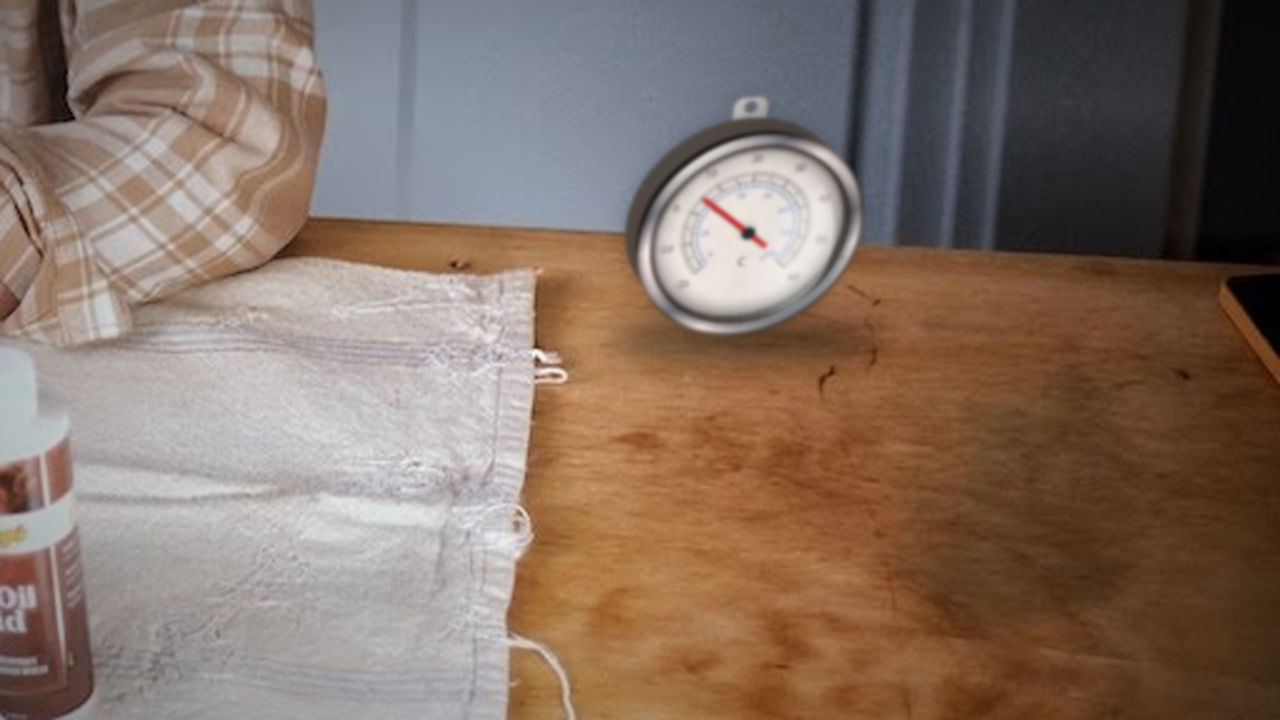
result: 5 °C
